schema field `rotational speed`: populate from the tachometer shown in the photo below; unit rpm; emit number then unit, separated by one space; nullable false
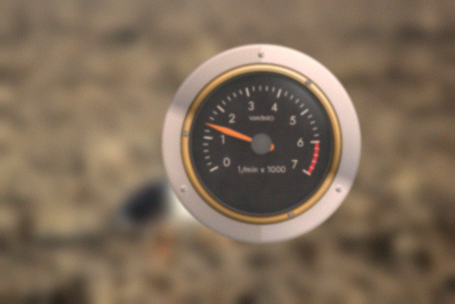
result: 1400 rpm
